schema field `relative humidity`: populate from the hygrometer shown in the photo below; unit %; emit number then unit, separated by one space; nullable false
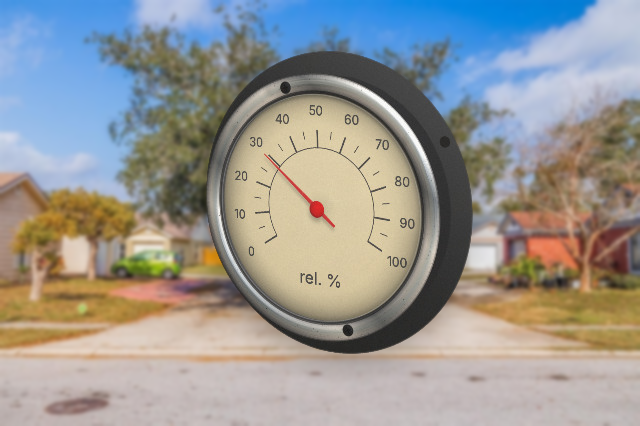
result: 30 %
